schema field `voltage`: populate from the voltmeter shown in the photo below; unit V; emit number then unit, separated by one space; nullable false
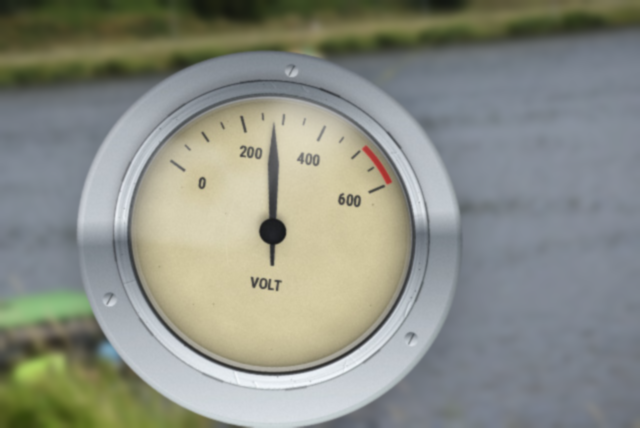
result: 275 V
